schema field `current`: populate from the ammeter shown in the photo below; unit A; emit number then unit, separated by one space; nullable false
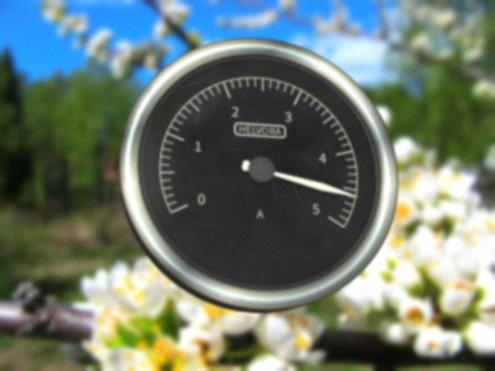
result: 4.6 A
